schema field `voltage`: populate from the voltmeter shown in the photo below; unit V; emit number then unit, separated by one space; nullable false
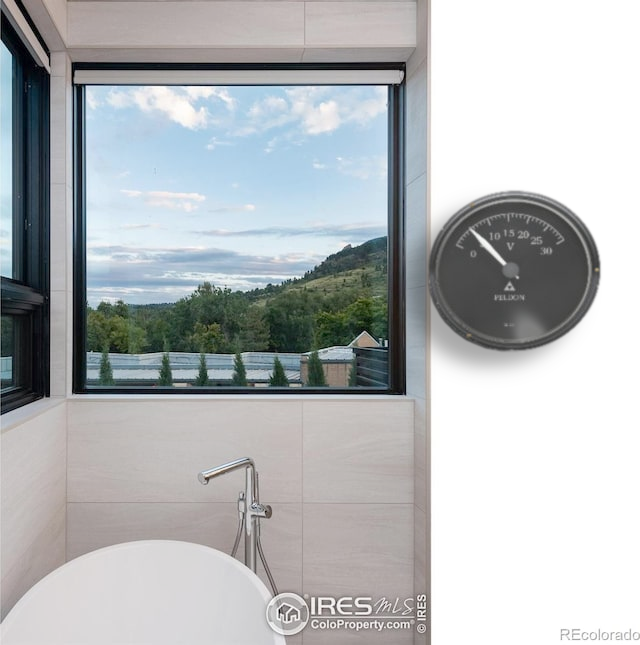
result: 5 V
